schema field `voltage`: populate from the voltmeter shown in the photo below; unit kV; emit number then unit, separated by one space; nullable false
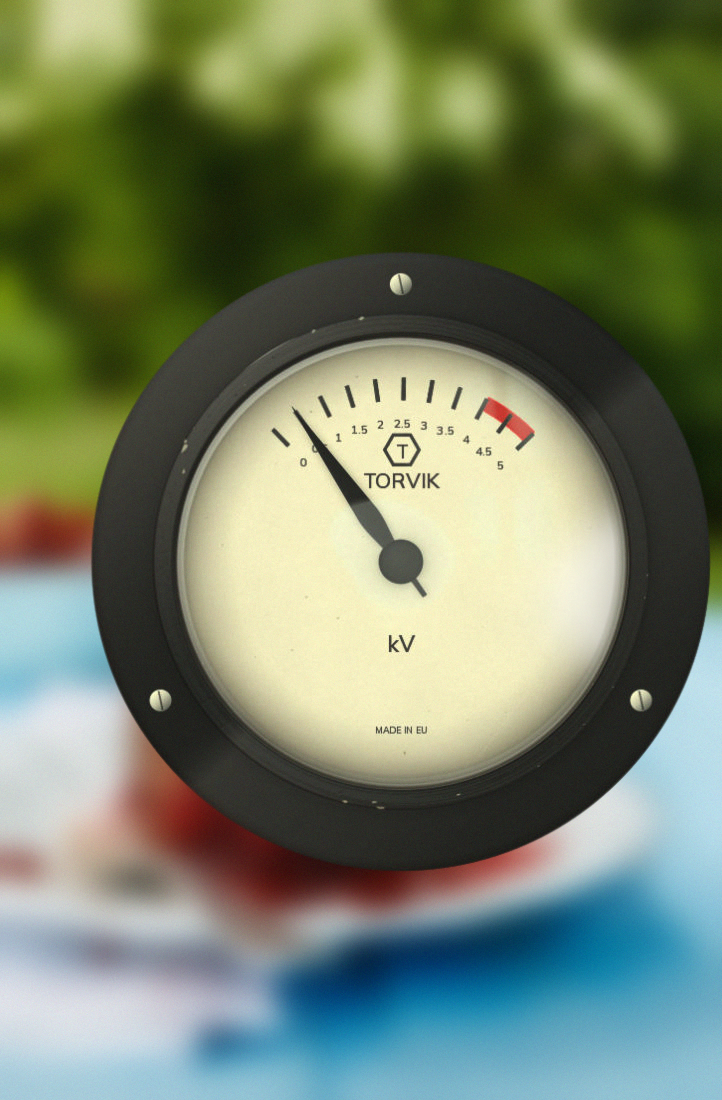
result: 0.5 kV
